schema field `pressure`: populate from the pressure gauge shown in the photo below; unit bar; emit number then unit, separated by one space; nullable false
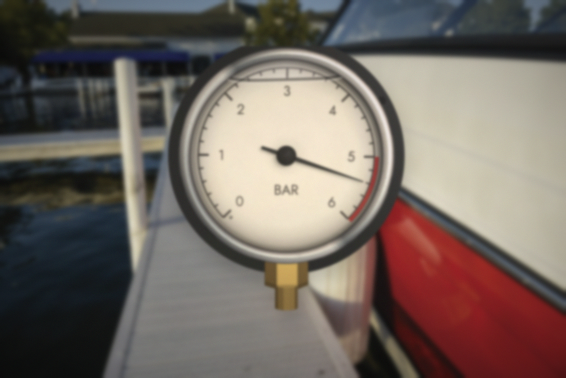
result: 5.4 bar
